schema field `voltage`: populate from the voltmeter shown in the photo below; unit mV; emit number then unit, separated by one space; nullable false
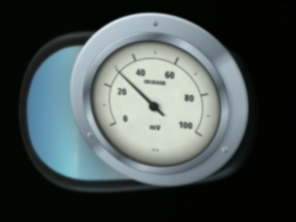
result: 30 mV
